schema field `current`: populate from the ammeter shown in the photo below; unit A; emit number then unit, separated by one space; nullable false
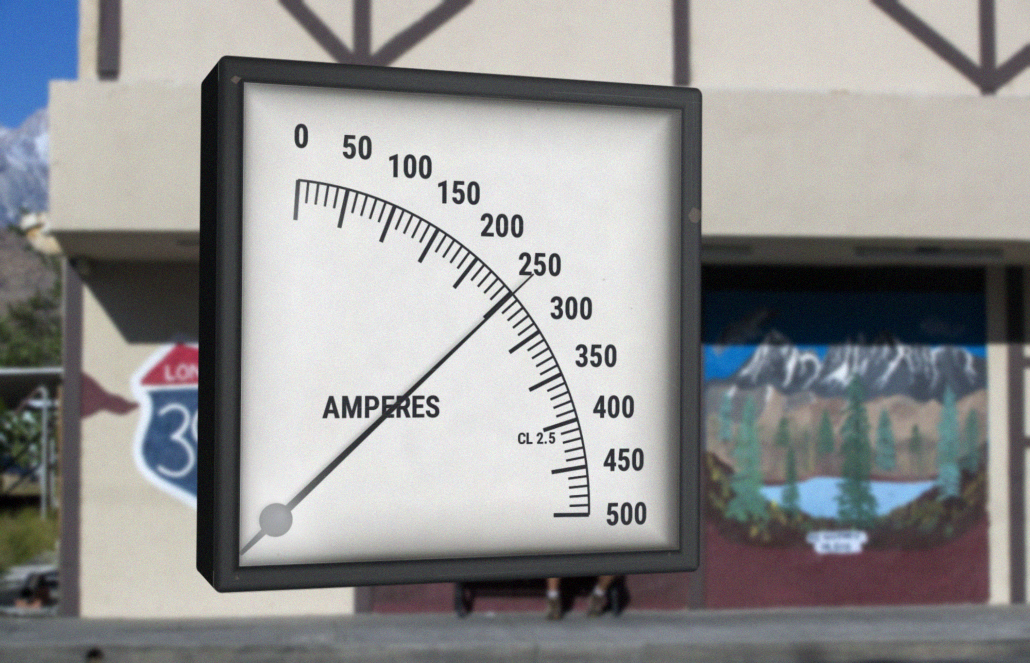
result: 250 A
